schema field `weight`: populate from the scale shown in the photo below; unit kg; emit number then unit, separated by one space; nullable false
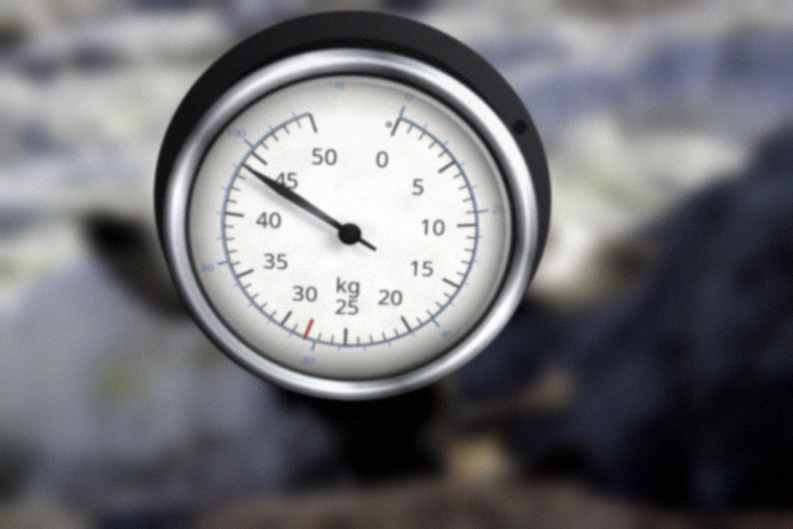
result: 44 kg
